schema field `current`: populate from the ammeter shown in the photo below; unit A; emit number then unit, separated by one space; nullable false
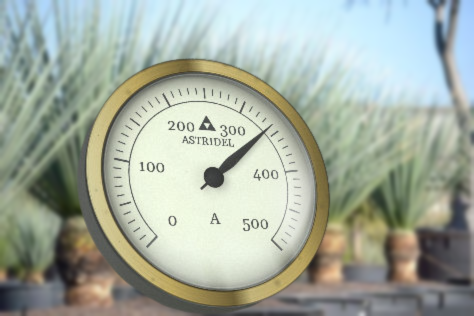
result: 340 A
